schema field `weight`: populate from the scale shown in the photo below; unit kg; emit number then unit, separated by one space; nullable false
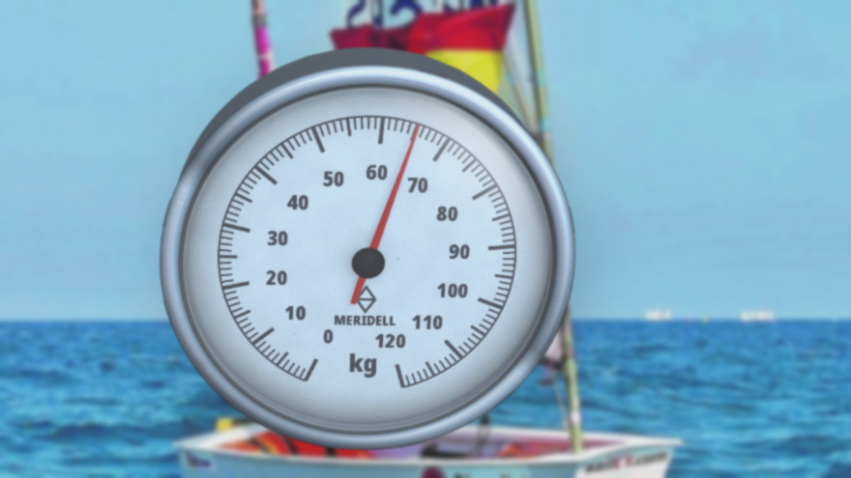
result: 65 kg
